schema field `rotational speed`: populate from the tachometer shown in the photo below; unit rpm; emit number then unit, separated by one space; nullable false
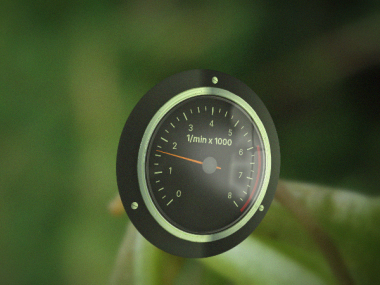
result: 1625 rpm
